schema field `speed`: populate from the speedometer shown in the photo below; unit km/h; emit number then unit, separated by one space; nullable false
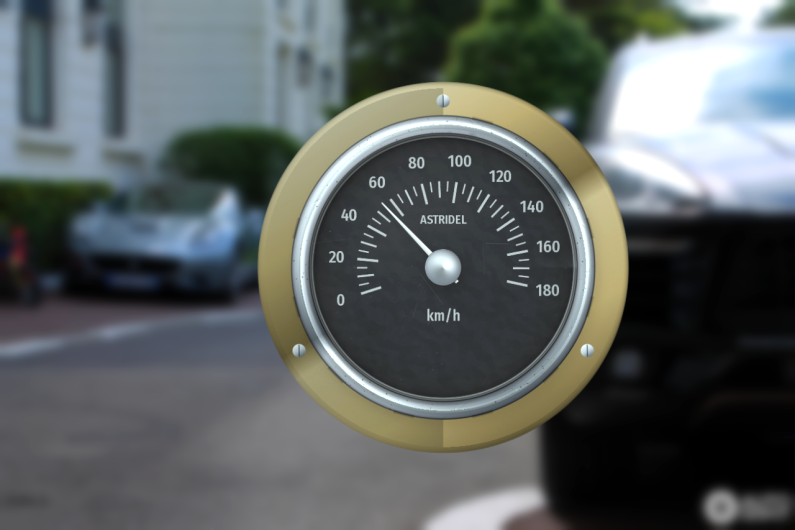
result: 55 km/h
